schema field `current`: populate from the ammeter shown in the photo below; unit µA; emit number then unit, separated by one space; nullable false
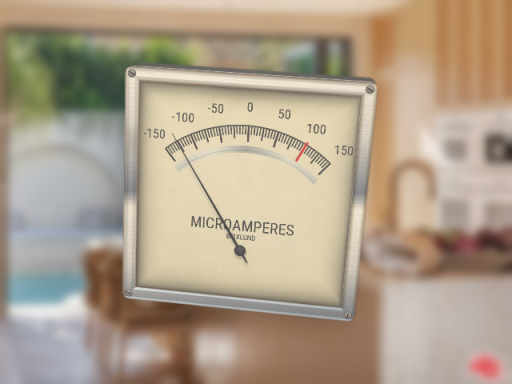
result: -125 µA
